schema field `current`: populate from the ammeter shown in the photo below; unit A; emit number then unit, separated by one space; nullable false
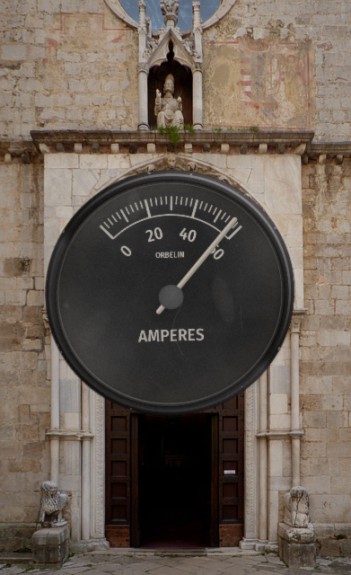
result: 56 A
